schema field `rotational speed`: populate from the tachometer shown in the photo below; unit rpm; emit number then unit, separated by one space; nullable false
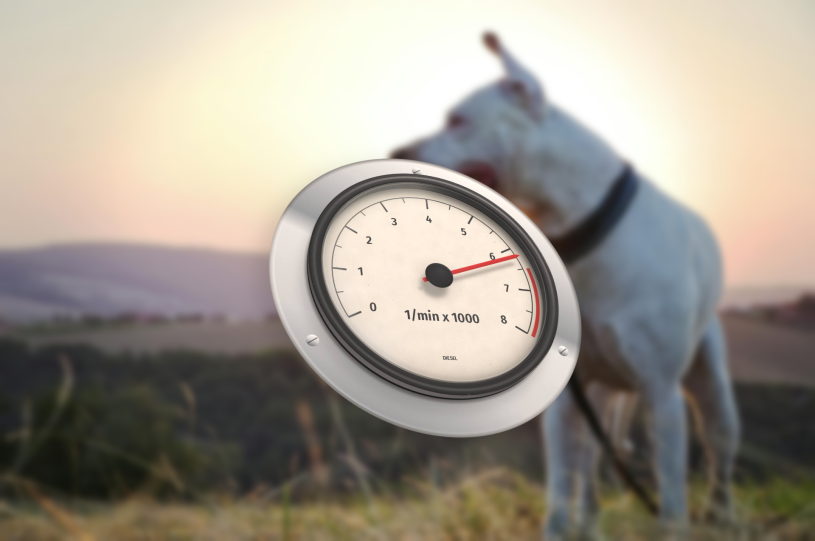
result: 6250 rpm
